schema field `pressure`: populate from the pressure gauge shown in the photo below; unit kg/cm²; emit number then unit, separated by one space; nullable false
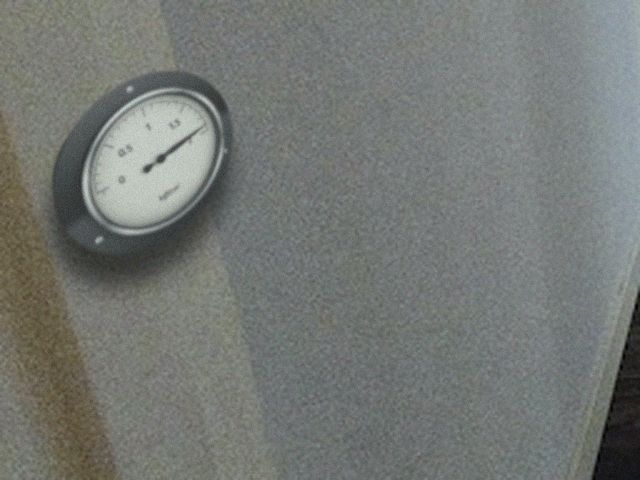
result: 1.9 kg/cm²
